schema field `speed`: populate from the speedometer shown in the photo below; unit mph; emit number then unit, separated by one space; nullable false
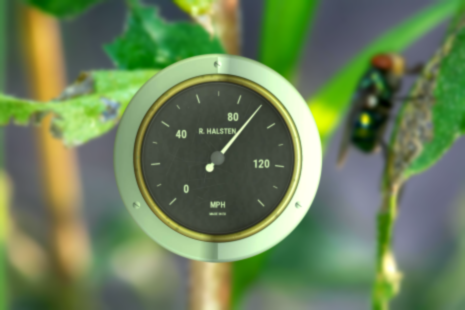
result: 90 mph
